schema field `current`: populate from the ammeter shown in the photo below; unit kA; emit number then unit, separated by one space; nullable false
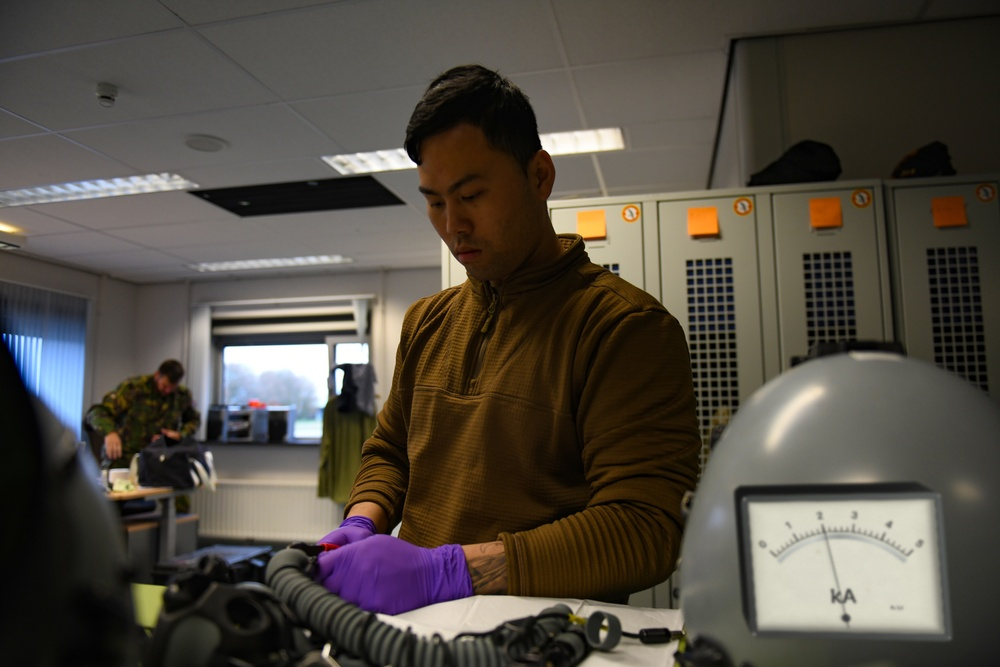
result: 2 kA
